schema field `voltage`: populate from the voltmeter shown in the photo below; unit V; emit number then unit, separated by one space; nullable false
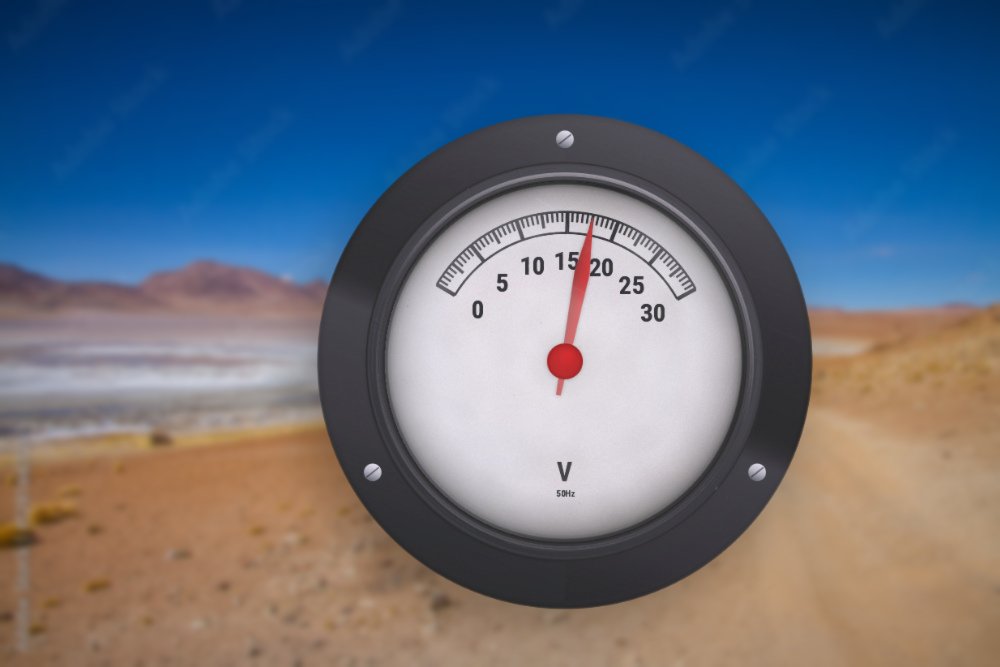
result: 17.5 V
